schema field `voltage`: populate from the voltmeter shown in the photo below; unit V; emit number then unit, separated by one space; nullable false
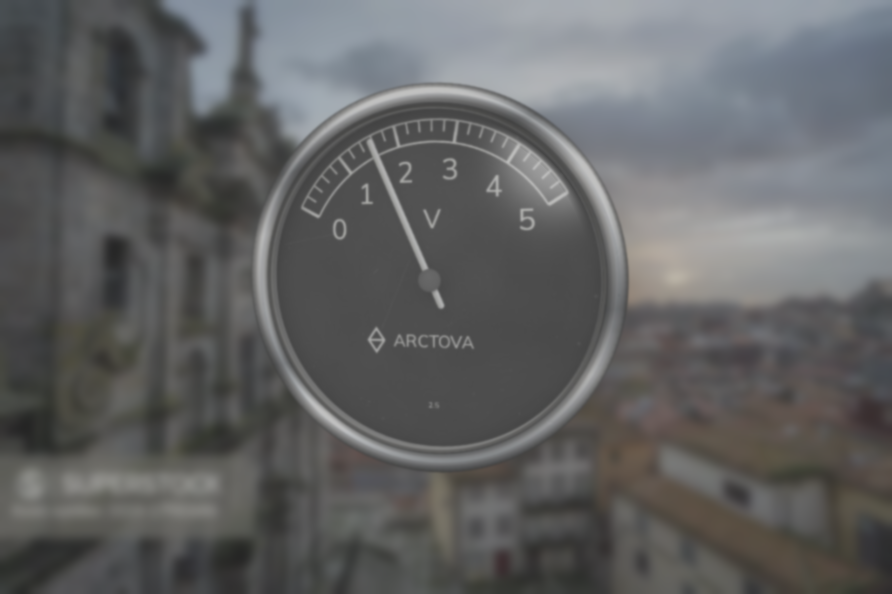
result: 1.6 V
